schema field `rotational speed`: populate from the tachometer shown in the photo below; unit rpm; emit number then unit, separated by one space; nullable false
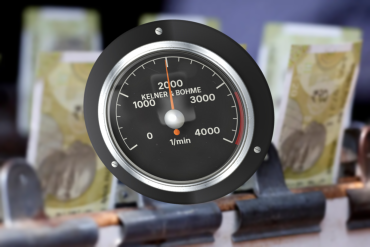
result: 2000 rpm
